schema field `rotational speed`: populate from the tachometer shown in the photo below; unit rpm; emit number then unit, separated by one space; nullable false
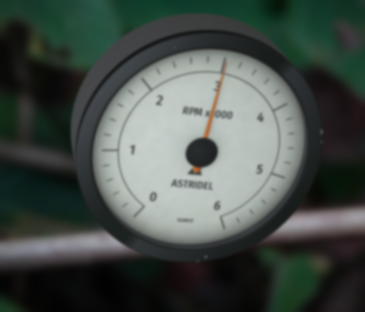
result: 3000 rpm
